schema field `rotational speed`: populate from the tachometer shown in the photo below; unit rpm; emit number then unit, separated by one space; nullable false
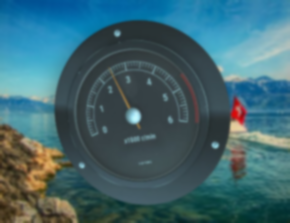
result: 2500 rpm
